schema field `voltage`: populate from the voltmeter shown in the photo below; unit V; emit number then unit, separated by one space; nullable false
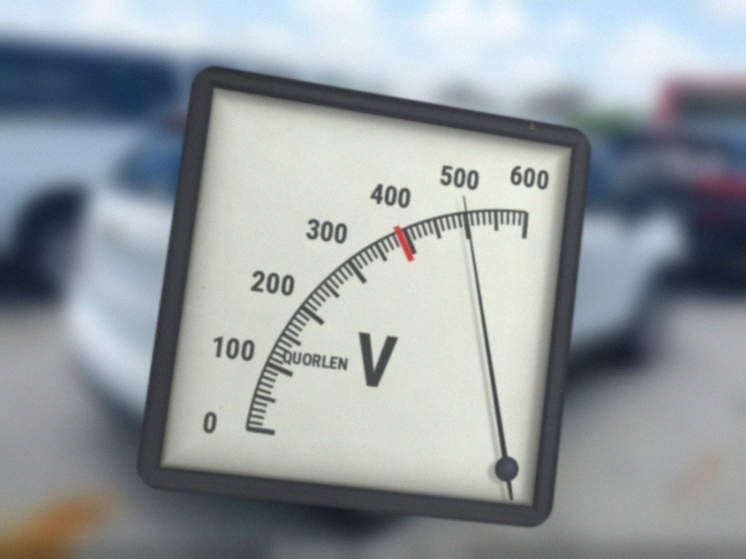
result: 500 V
